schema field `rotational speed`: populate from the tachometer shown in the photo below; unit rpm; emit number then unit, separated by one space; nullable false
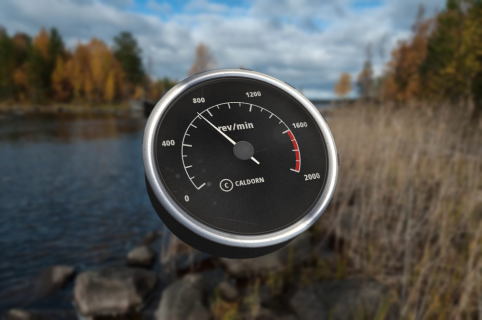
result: 700 rpm
